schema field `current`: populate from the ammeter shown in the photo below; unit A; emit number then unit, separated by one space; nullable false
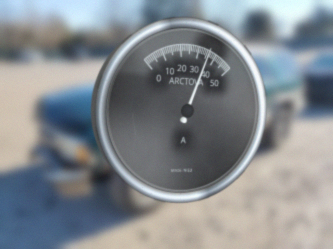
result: 35 A
